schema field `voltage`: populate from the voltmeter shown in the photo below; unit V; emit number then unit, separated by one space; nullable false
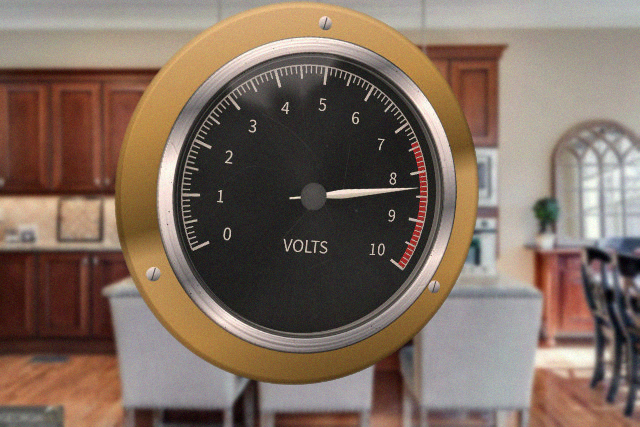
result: 8.3 V
